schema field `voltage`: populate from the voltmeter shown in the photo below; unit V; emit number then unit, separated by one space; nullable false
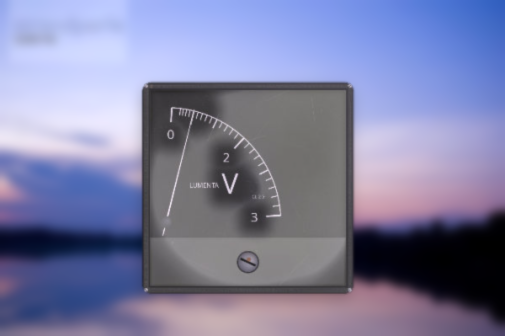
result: 1 V
